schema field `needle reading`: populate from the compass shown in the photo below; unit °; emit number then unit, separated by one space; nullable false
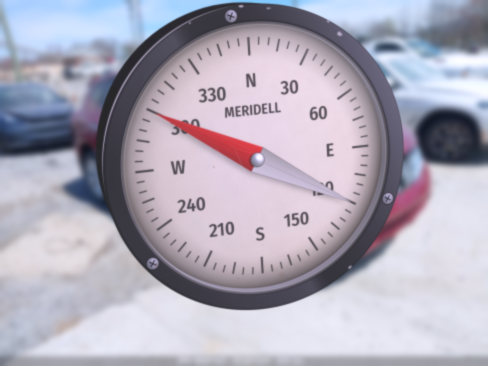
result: 300 °
